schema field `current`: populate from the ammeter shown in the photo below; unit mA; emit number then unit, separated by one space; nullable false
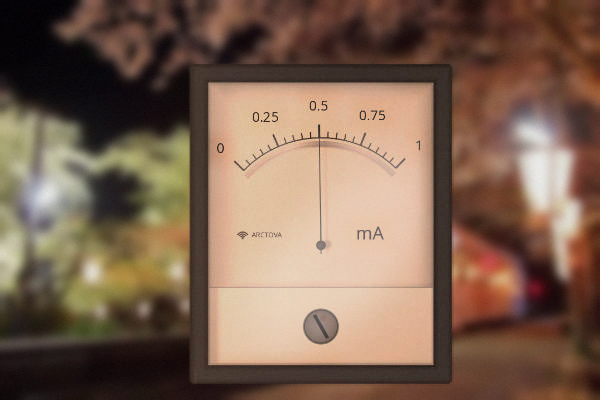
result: 0.5 mA
